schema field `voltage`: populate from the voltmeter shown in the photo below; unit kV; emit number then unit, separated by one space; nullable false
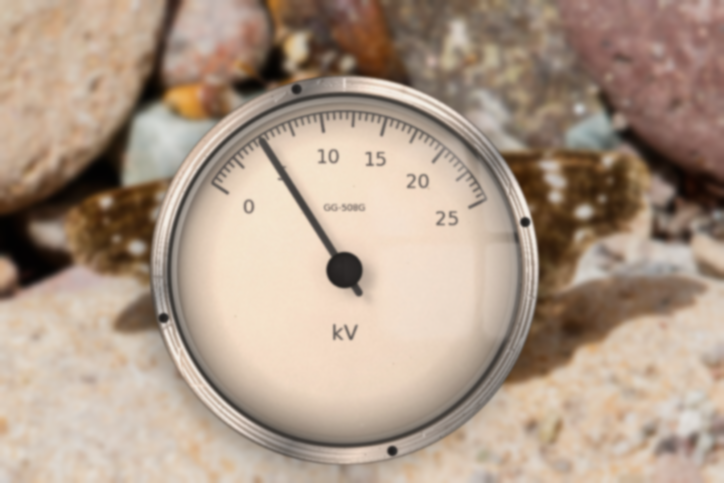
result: 5 kV
